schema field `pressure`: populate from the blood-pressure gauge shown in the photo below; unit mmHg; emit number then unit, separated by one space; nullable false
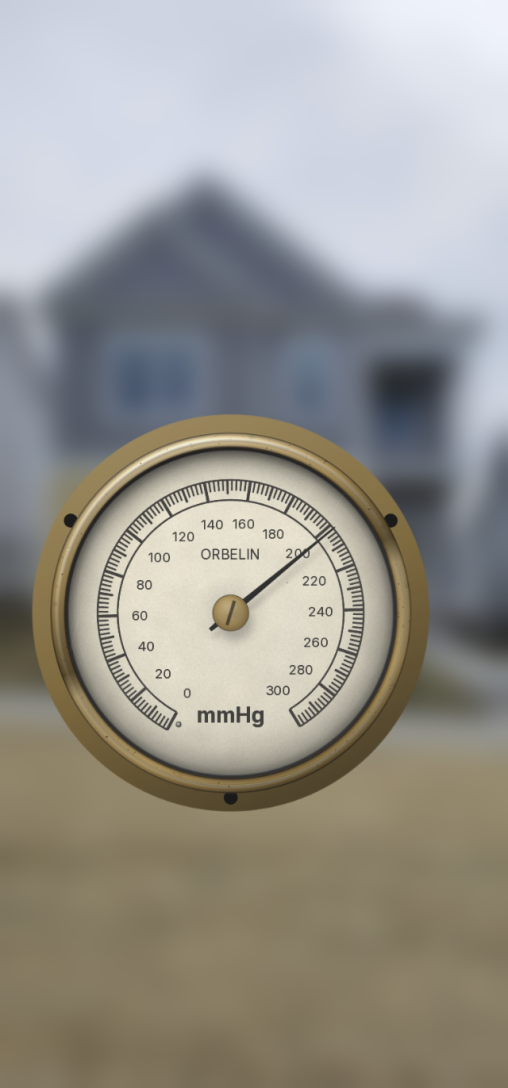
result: 202 mmHg
